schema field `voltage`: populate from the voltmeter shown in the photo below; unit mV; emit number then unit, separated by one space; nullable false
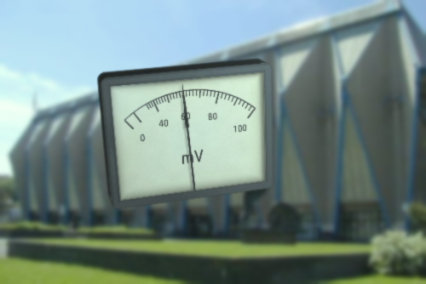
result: 60 mV
